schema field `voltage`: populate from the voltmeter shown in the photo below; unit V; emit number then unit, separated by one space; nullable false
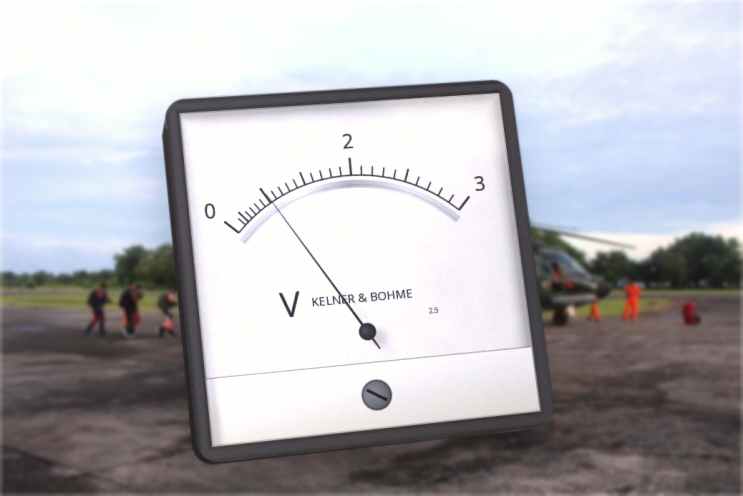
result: 1 V
